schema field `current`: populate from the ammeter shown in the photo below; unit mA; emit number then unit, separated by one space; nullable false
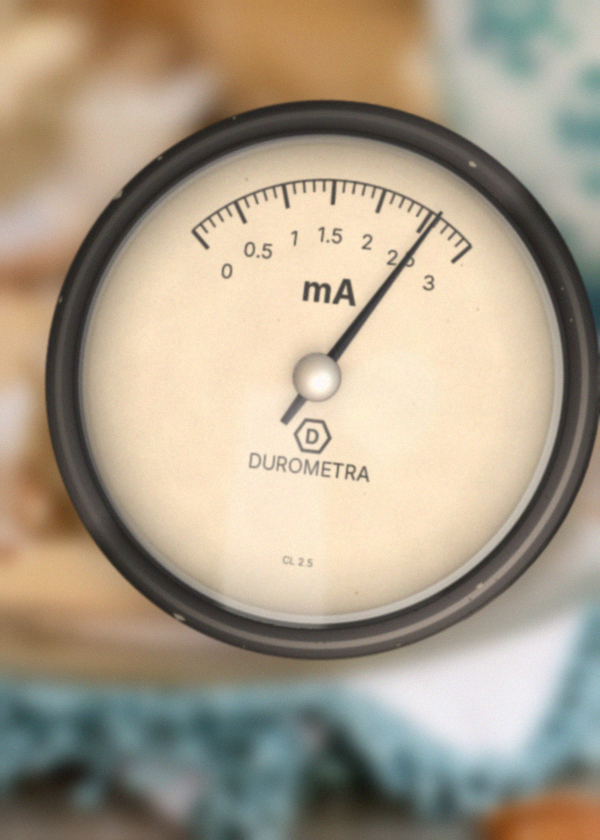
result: 2.6 mA
